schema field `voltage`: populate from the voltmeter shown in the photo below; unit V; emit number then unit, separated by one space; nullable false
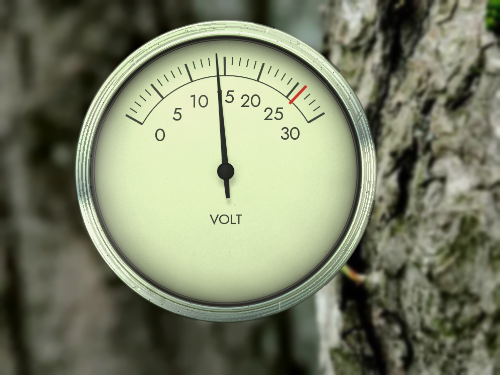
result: 14 V
